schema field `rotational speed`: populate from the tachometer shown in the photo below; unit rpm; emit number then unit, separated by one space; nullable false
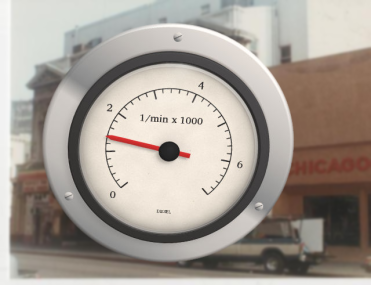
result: 1400 rpm
